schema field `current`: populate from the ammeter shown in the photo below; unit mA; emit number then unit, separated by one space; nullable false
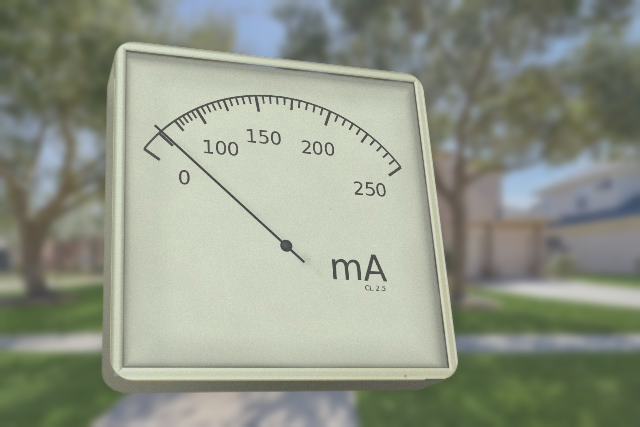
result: 50 mA
